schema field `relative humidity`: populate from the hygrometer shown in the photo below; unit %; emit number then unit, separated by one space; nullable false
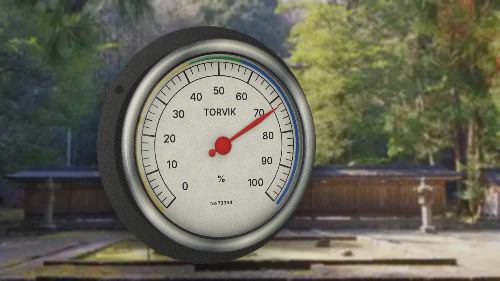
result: 72 %
